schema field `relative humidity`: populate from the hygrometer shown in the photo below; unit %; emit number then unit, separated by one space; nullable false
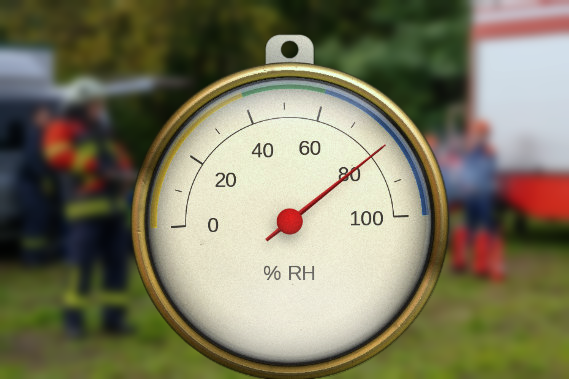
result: 80 %
